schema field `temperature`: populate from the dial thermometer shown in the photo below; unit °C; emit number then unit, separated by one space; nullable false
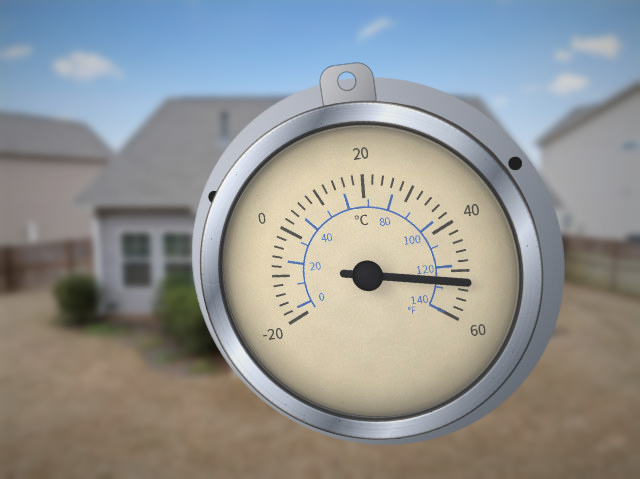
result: 52 °C
